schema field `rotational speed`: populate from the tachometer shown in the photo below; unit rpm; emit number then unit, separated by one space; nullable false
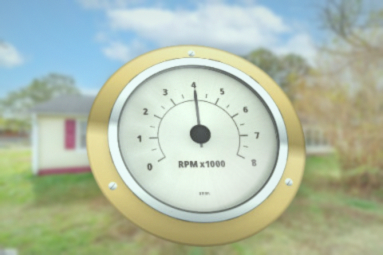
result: 4000 rpm
